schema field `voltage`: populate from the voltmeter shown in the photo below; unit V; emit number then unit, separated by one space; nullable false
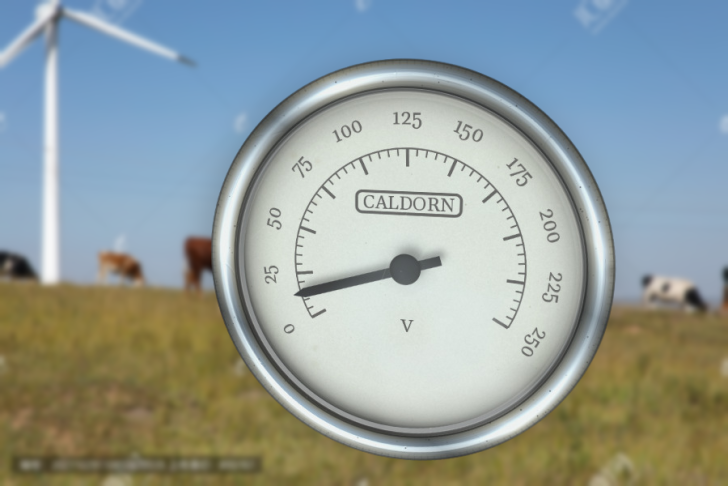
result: 15 V
